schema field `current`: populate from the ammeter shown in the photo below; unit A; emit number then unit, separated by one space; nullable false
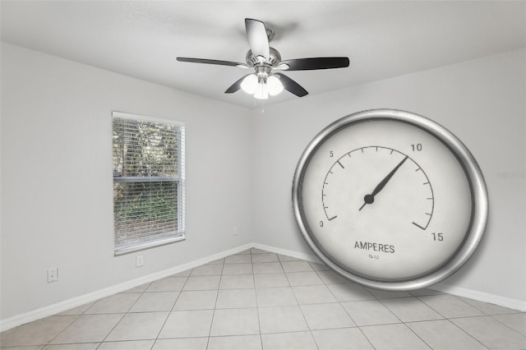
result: 10 A
